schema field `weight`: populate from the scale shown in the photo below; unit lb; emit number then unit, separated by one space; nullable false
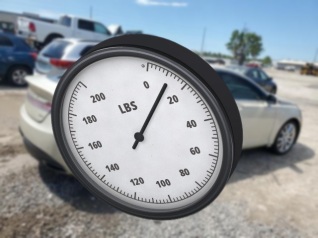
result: 12 lb
